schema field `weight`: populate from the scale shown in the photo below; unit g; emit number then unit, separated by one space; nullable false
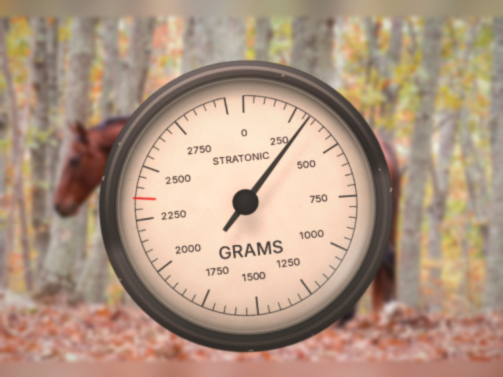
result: 325 g
